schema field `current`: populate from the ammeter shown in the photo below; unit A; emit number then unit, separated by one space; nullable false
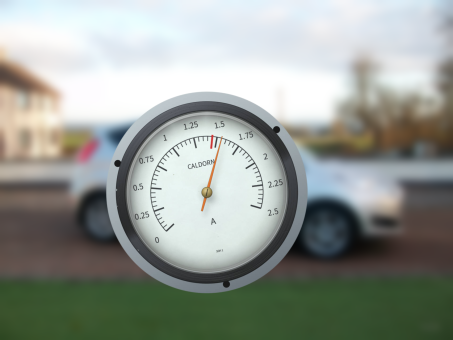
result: 1.55 A
